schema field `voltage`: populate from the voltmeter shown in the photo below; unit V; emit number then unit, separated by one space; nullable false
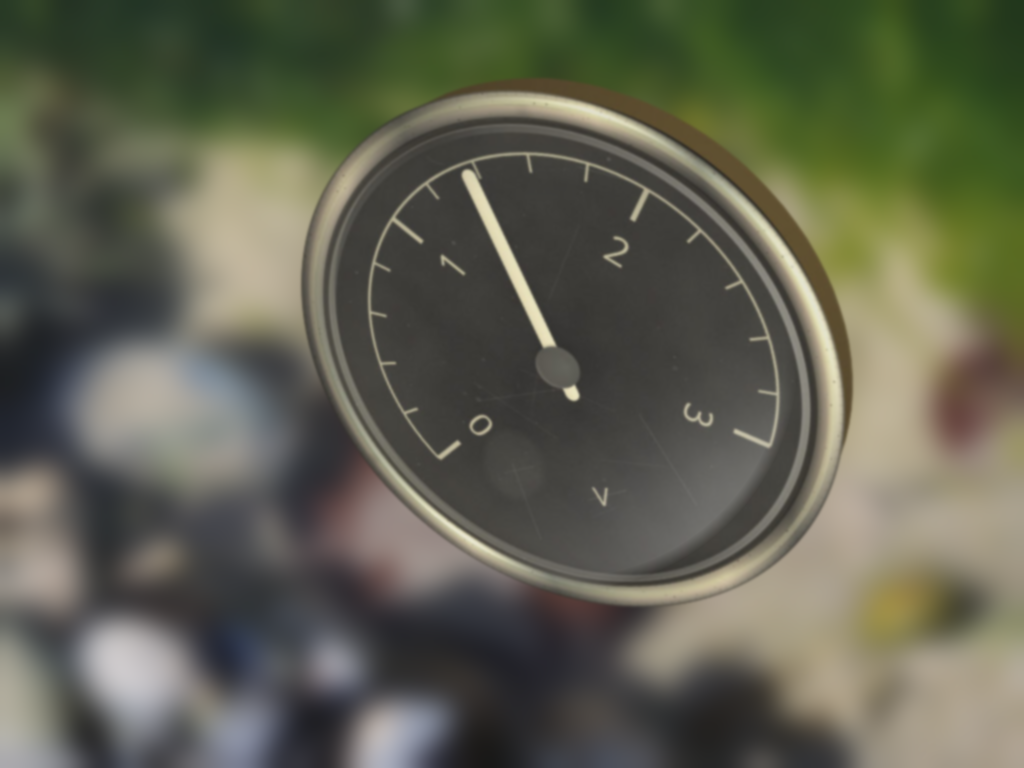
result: 1.4 V
